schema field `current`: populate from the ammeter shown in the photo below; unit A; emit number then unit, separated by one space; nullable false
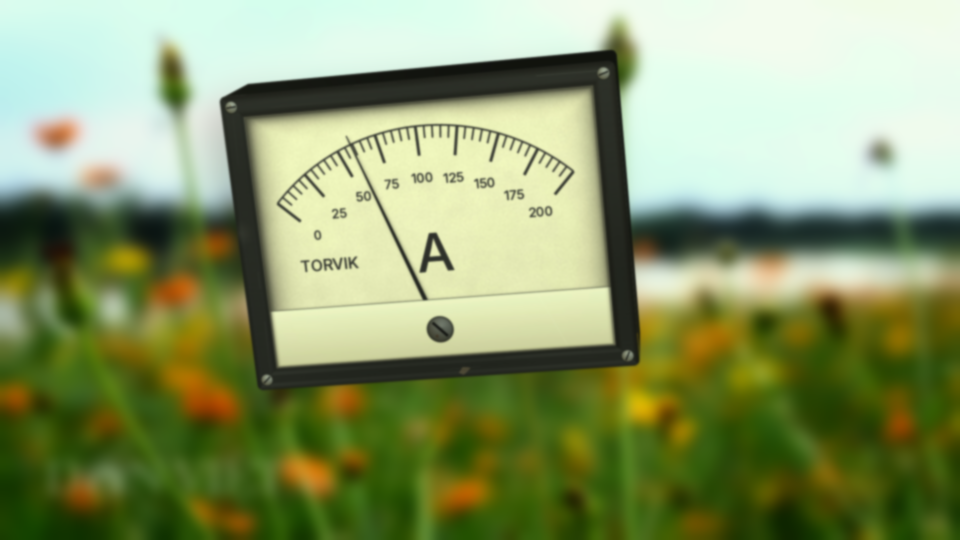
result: 60 A
